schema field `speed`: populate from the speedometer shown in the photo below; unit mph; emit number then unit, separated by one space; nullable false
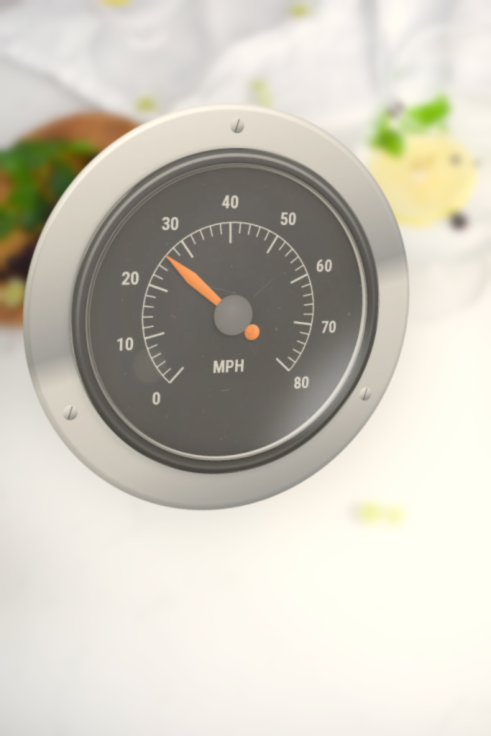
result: 26 mph
